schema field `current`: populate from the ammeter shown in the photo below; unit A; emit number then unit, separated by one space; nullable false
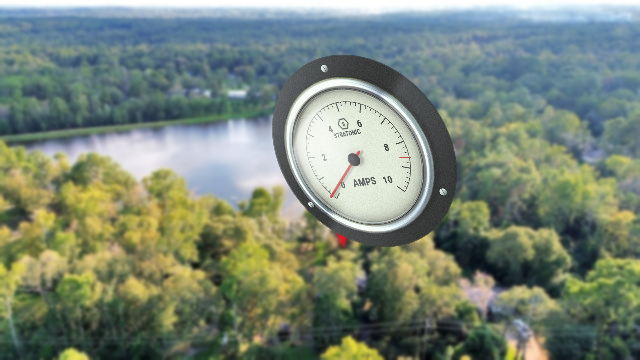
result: 0.2 A
